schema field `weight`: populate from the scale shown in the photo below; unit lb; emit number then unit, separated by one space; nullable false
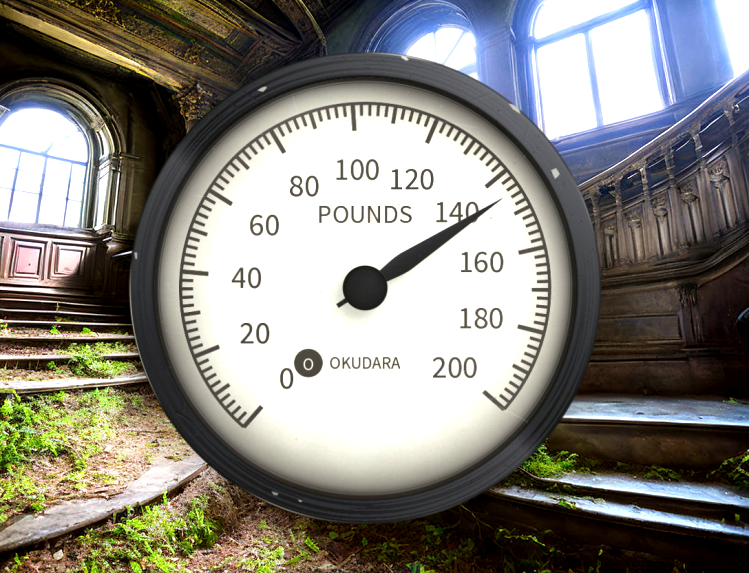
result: 145 lb
